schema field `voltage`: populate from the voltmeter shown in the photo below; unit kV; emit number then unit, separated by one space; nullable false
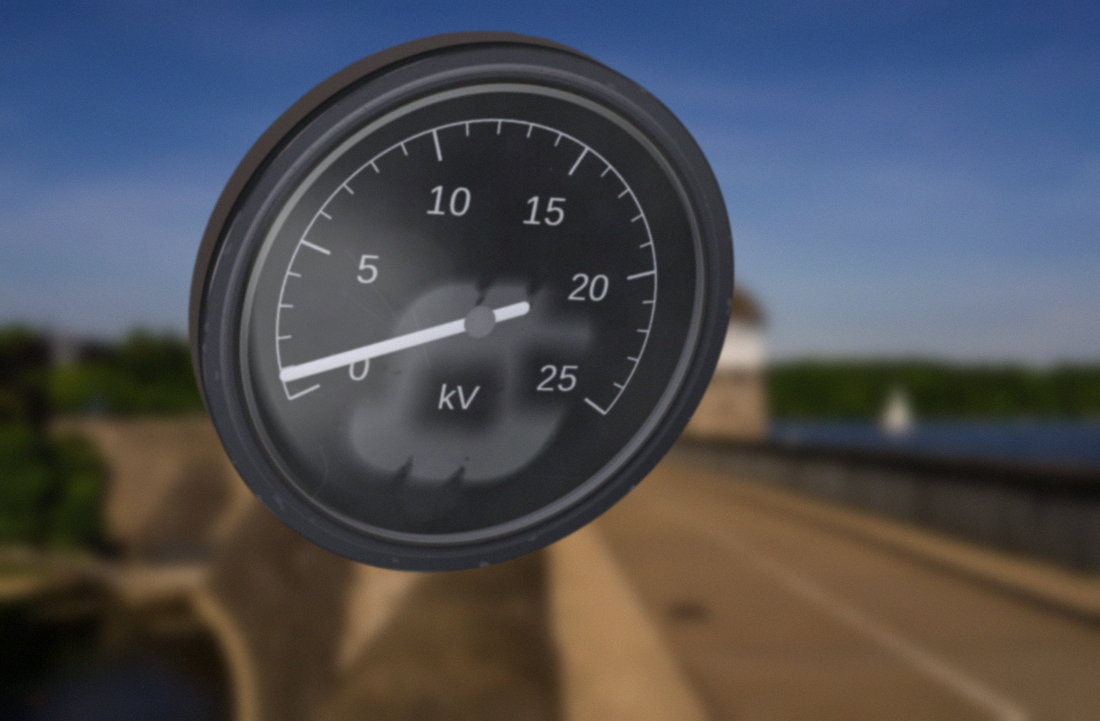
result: 1 kV
